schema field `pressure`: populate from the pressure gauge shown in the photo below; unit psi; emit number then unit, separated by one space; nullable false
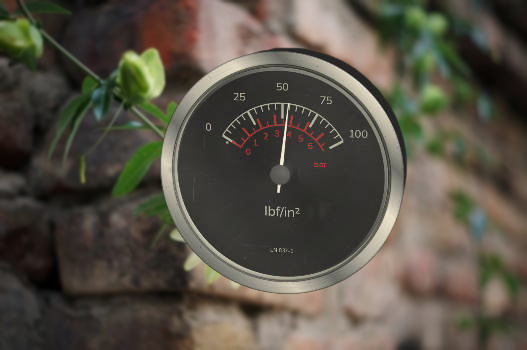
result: 55 psi
